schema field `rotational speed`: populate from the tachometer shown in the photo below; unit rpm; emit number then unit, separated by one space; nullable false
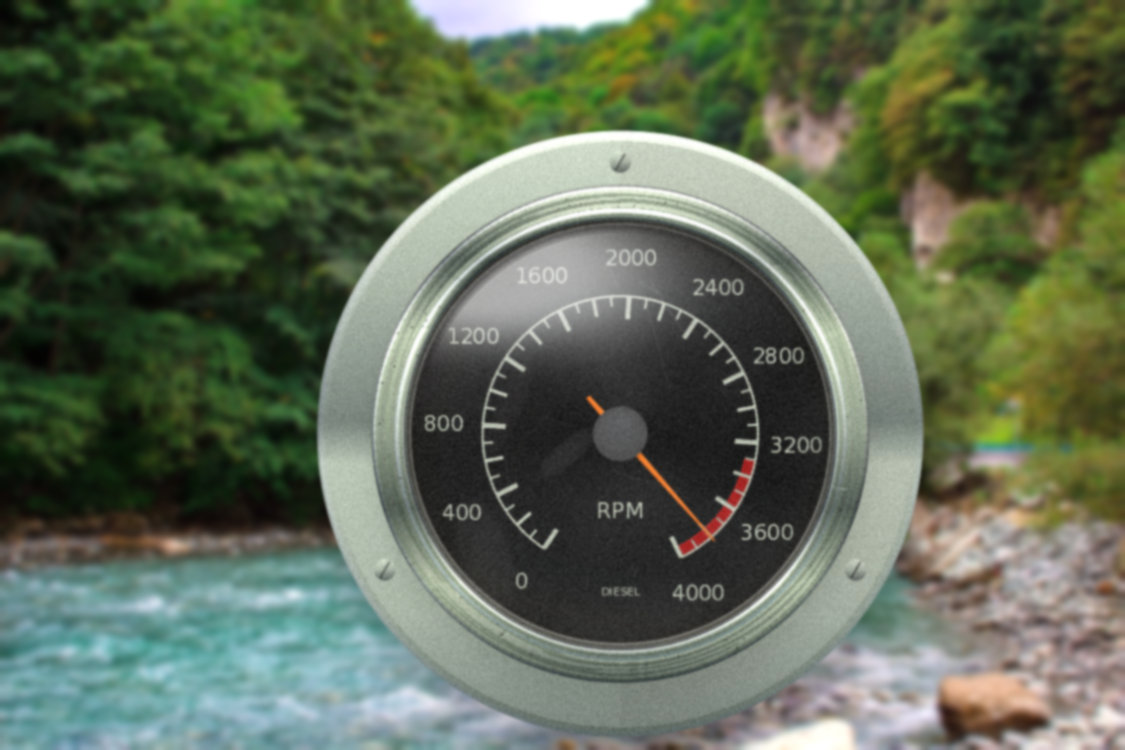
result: 3800 rpm
